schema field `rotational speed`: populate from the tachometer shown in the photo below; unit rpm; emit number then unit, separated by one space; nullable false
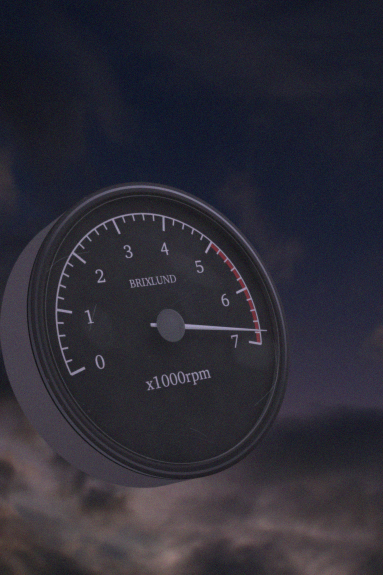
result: 6800 rpm
